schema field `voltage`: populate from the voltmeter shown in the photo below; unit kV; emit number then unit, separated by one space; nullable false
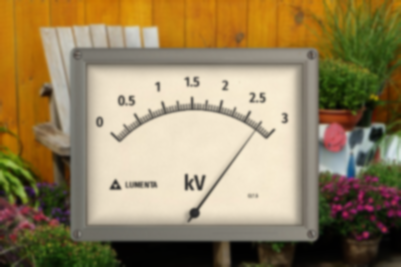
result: 2.75 kV
